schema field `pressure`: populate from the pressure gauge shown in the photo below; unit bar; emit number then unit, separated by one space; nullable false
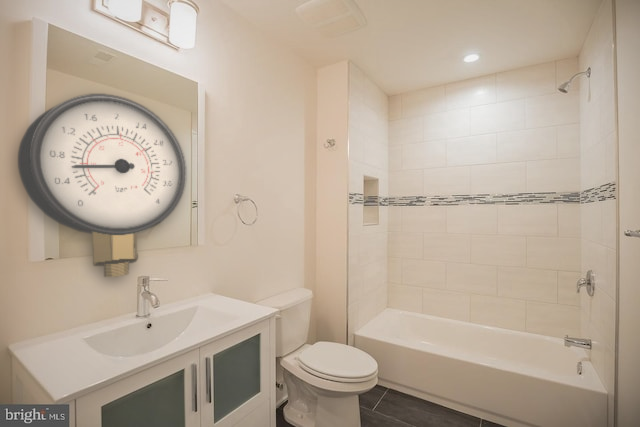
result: 0.6 bar
